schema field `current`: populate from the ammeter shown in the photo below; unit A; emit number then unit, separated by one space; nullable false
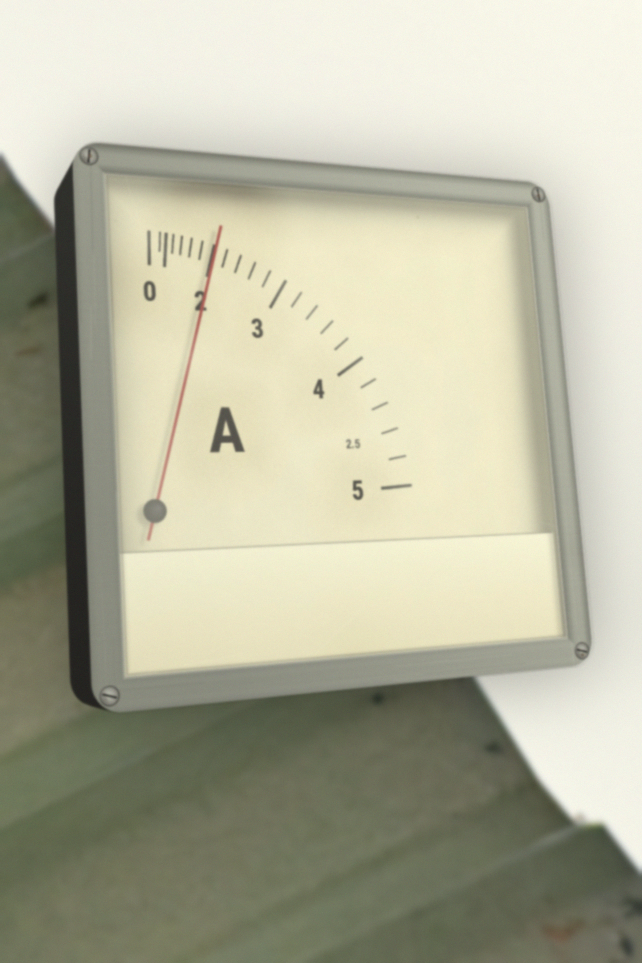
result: 2 A
